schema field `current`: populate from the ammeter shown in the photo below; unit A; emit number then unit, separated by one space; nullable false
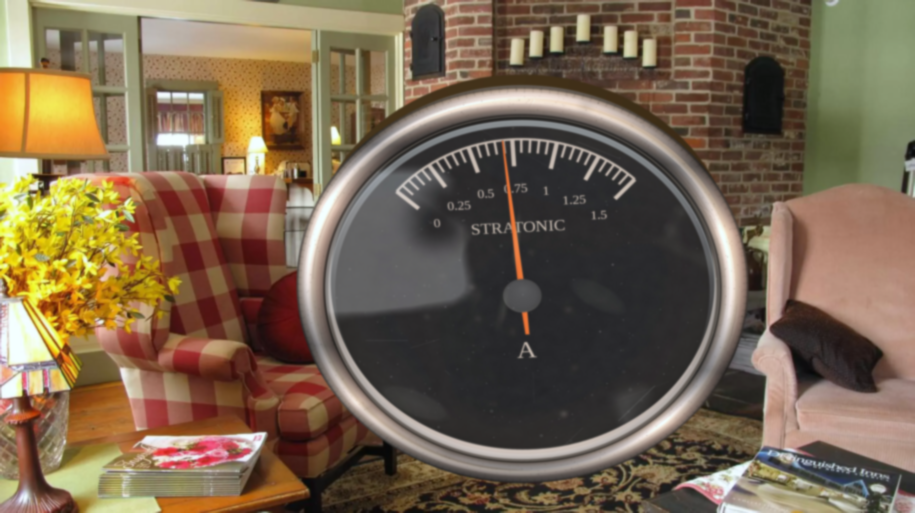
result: 0.7 A
